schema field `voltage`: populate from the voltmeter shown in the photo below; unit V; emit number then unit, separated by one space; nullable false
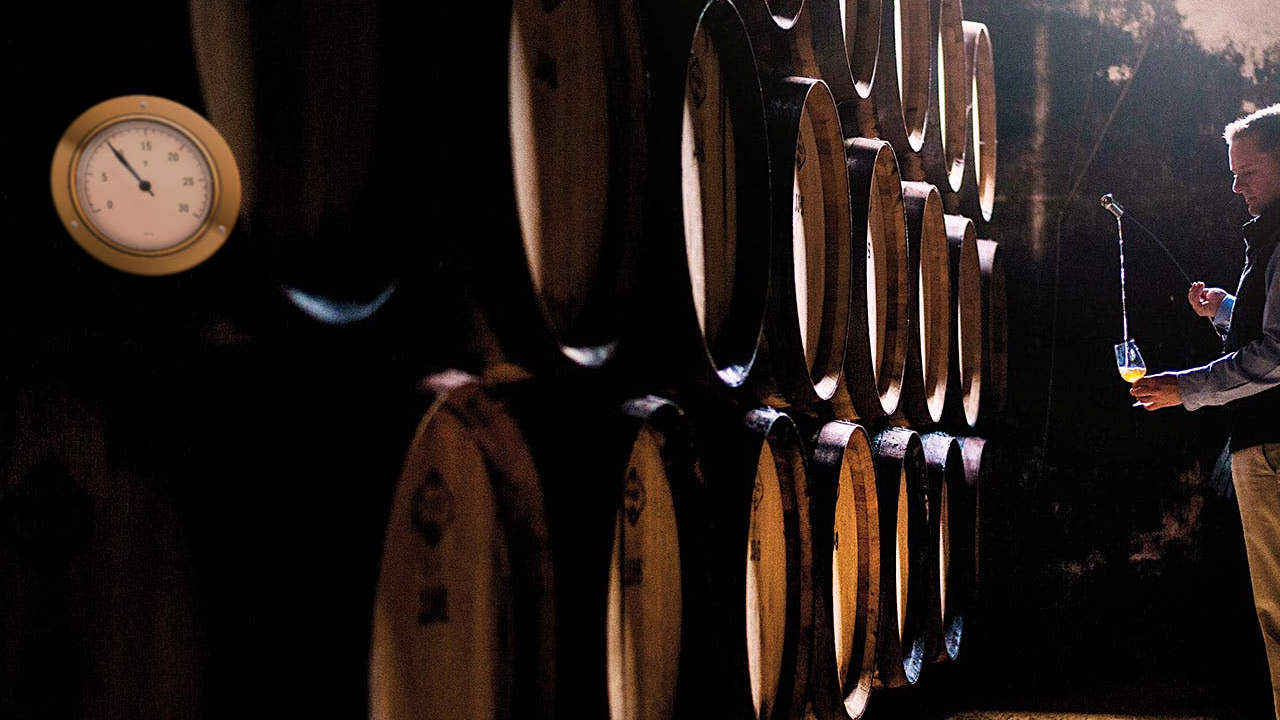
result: 10 V
